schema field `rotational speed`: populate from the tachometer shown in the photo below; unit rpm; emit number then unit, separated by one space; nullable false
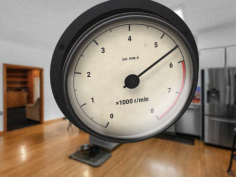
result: 5500 rpm
